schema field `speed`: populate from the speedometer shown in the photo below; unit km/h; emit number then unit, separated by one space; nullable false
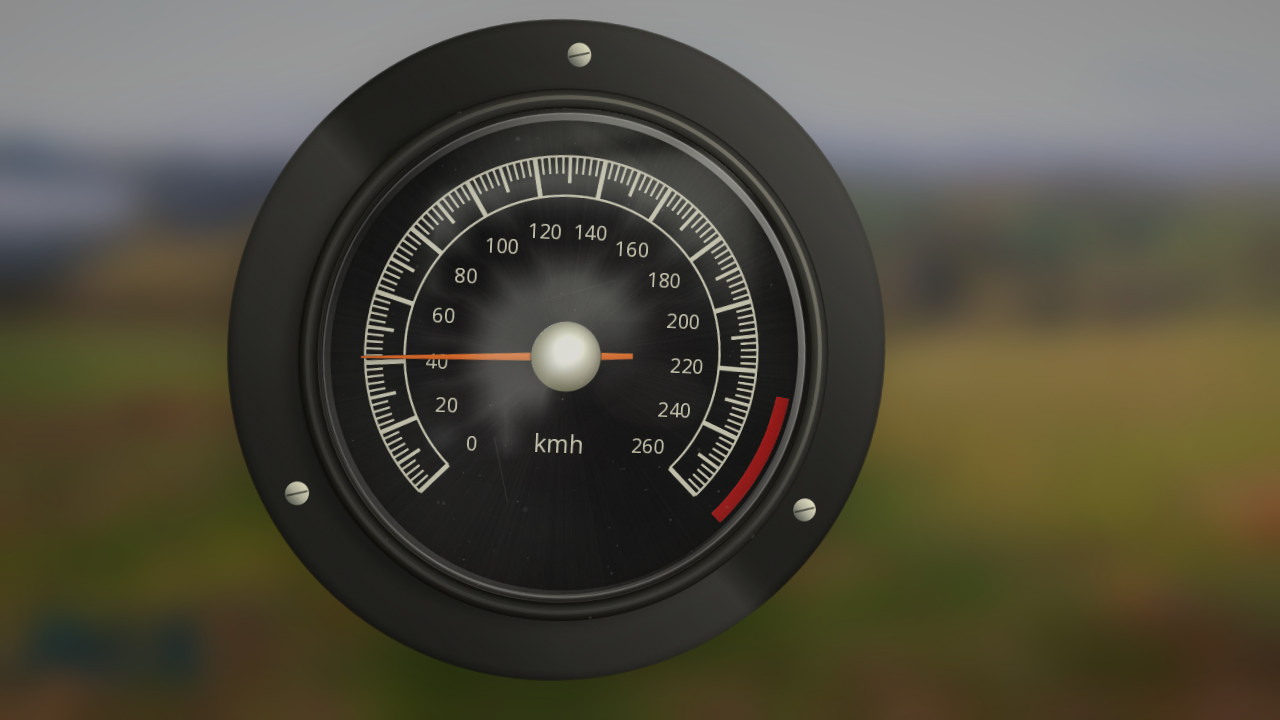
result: 42 km/h
